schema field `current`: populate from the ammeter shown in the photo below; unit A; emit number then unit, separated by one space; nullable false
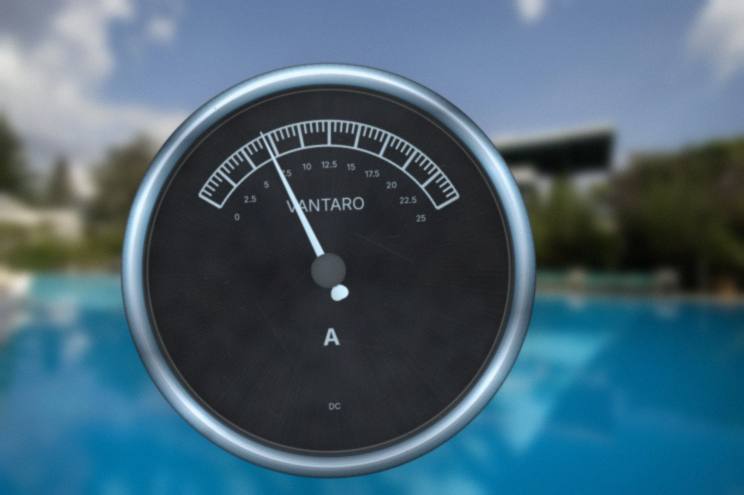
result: 7 A
